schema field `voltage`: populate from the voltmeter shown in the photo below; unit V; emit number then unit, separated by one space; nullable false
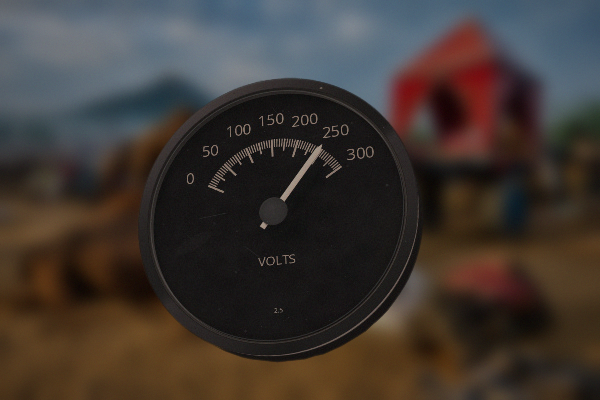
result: 250 V
